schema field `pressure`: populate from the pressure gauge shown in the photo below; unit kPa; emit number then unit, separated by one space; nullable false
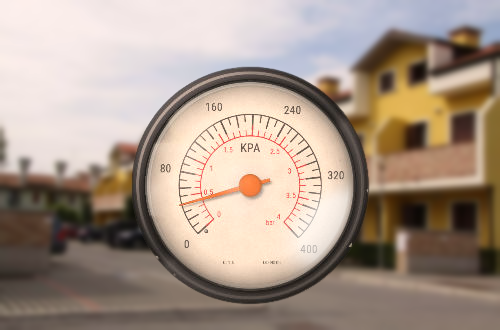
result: 40 kPa
